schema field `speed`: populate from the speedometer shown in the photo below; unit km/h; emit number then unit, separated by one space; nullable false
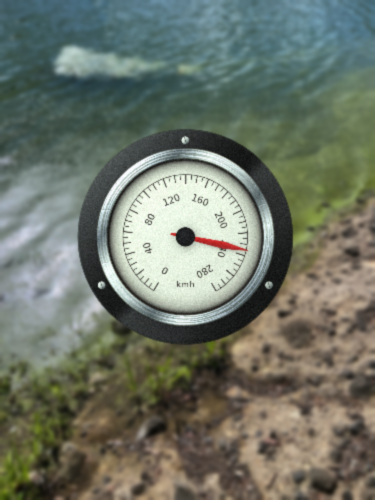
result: 235 km/h
